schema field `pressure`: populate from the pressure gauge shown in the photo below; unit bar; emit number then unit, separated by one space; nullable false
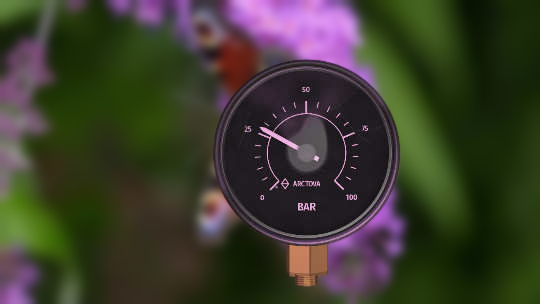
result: 27.5 bar
